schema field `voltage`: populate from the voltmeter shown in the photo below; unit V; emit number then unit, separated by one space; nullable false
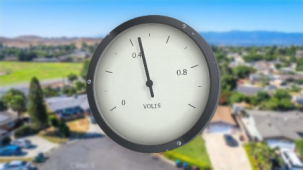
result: 0.45 V
